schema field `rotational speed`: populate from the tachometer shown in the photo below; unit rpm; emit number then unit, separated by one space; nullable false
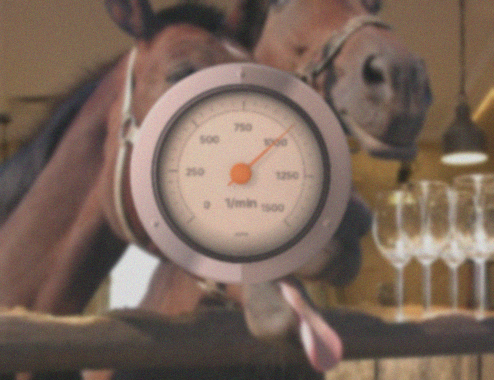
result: 1000 rpm
